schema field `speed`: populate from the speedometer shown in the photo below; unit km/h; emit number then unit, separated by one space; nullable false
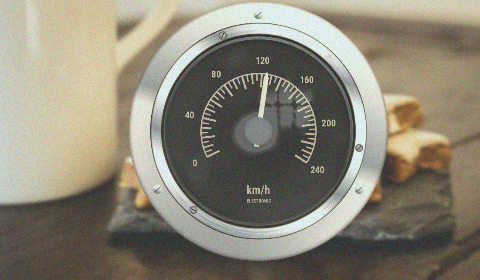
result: 125 km/h
